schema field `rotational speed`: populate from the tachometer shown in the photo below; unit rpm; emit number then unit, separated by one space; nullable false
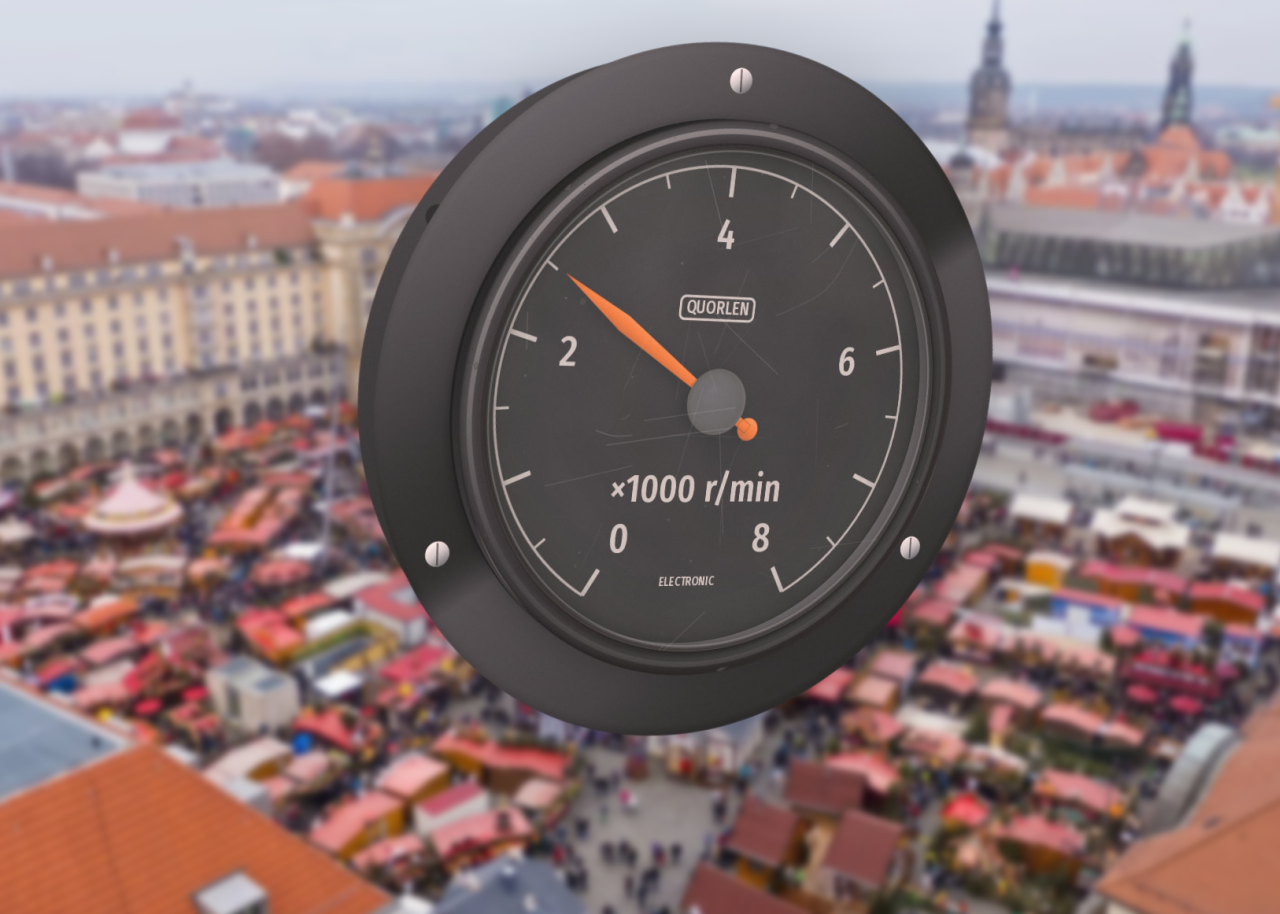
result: 2500 rpm
